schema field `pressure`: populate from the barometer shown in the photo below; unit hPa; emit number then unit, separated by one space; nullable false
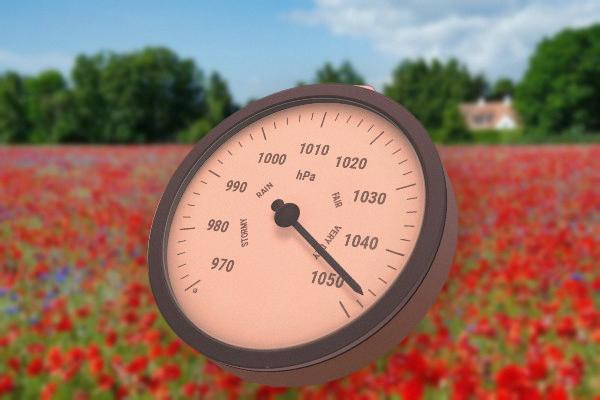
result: 1047 hPa
